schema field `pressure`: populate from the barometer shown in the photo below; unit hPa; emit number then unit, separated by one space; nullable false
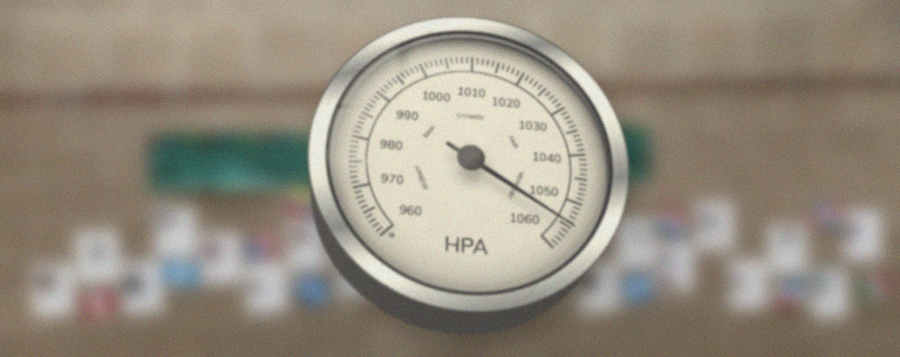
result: 1055 hPa
